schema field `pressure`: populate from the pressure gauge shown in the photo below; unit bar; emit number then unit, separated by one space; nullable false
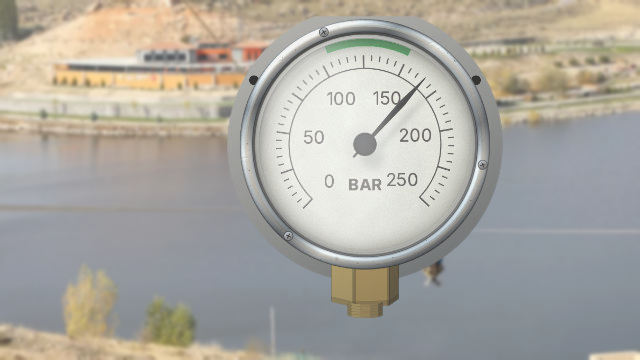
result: 165 bar
